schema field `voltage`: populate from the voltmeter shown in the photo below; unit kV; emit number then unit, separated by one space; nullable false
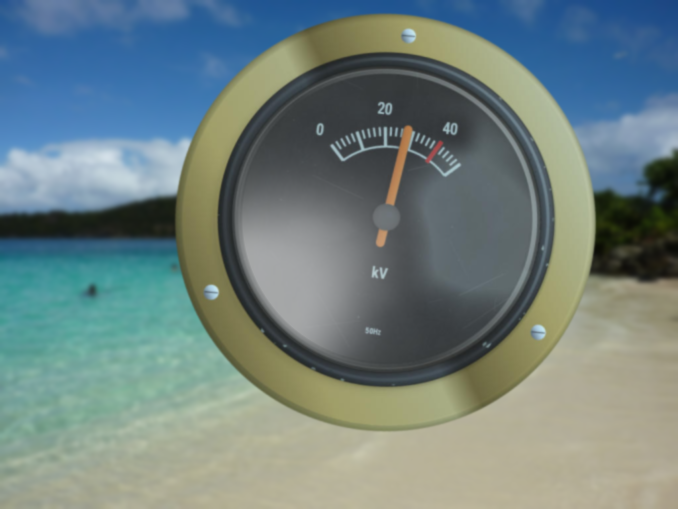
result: 28 kV
